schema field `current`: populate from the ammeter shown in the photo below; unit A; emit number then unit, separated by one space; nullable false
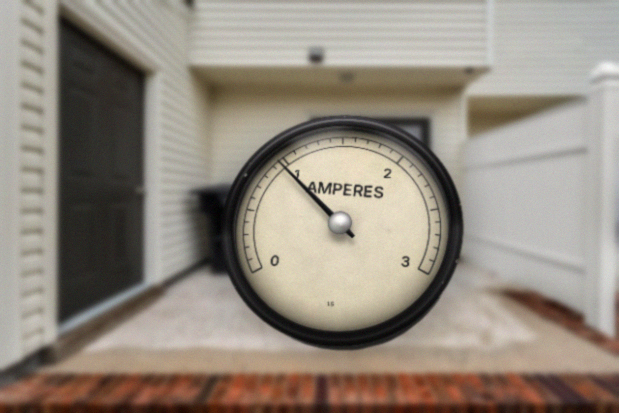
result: 0.95 A
